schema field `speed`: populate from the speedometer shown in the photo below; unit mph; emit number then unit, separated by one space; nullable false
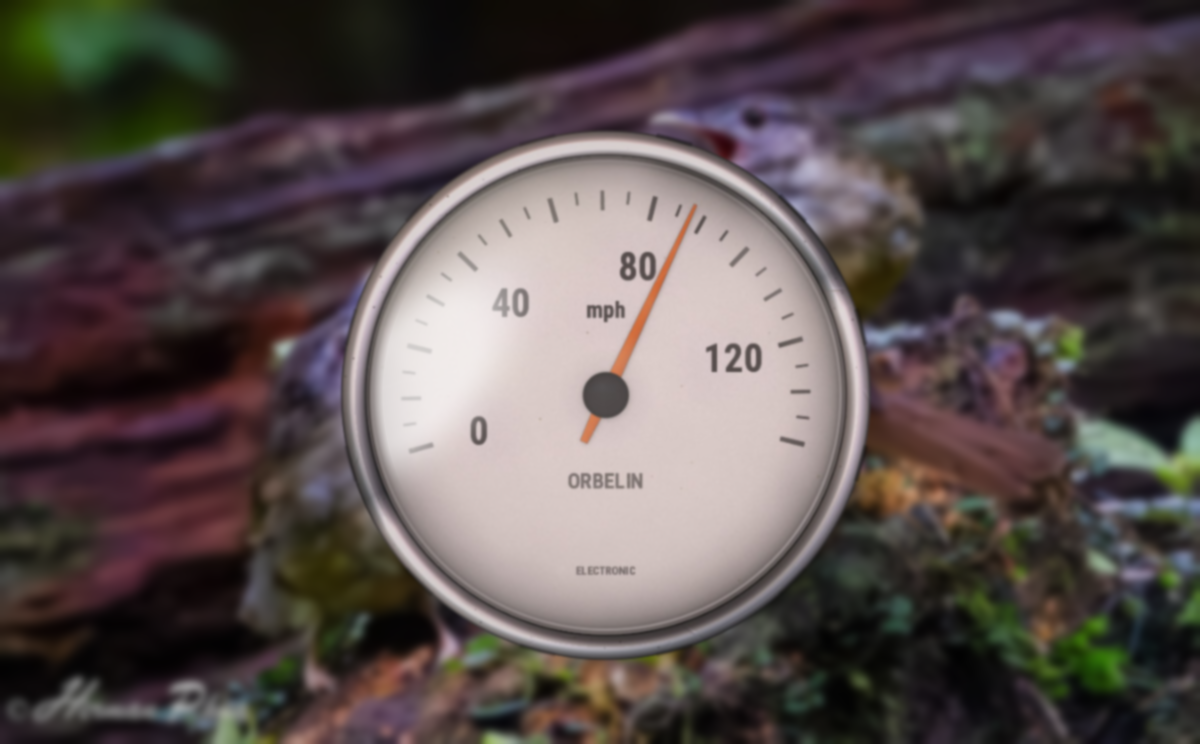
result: 87.5 mph
